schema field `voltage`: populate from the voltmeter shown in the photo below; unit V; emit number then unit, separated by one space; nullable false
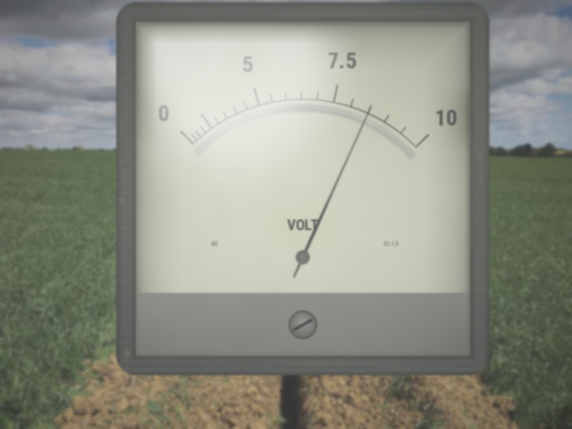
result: 8.5 V
